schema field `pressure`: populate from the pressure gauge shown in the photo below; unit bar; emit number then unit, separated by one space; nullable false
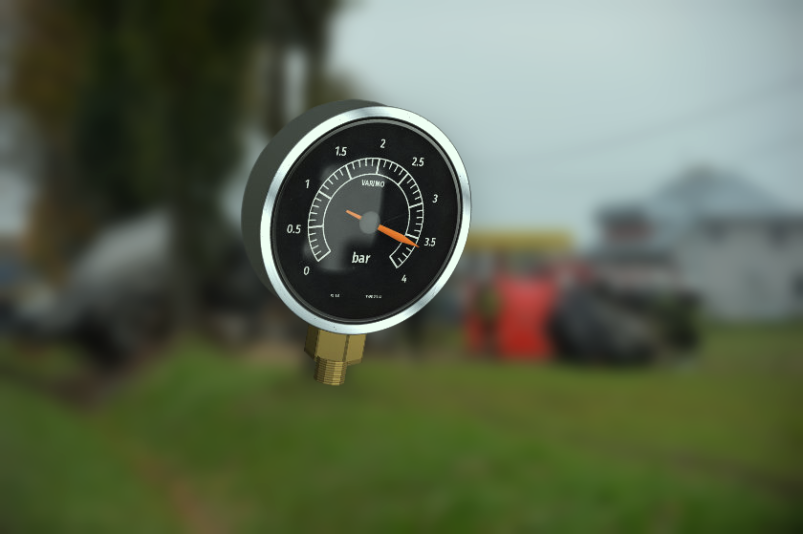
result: 3.6 bar
